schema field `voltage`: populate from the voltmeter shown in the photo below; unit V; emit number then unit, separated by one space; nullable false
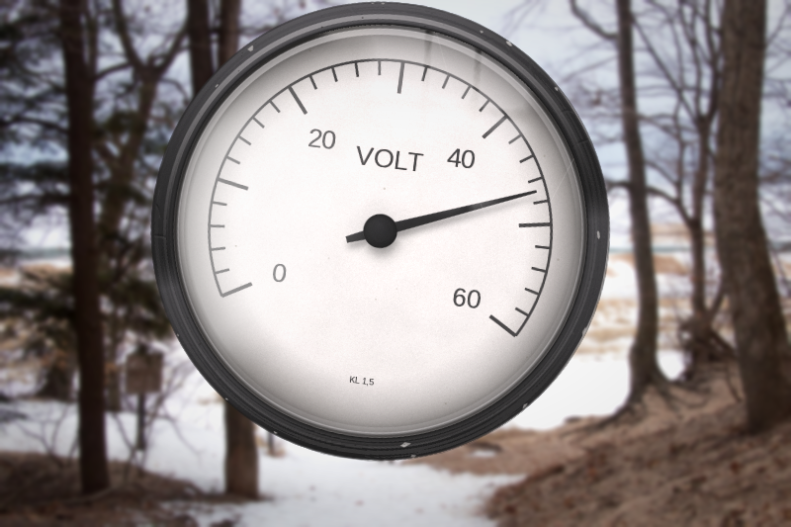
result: 47 V
